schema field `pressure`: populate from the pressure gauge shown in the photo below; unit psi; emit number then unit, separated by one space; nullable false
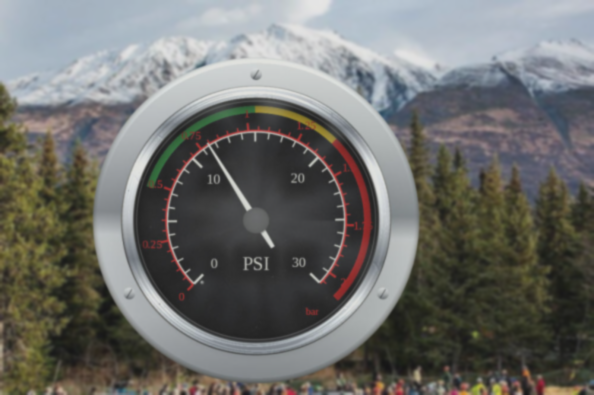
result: 11.5 psi
